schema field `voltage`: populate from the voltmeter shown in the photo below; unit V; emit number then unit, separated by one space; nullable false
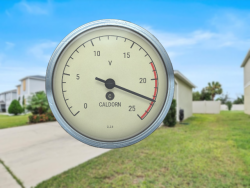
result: 22.5 V
